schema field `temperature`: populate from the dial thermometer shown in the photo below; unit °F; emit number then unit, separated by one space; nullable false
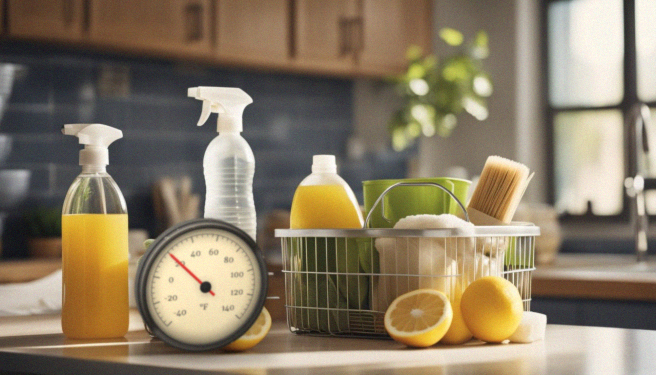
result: 20 °F
